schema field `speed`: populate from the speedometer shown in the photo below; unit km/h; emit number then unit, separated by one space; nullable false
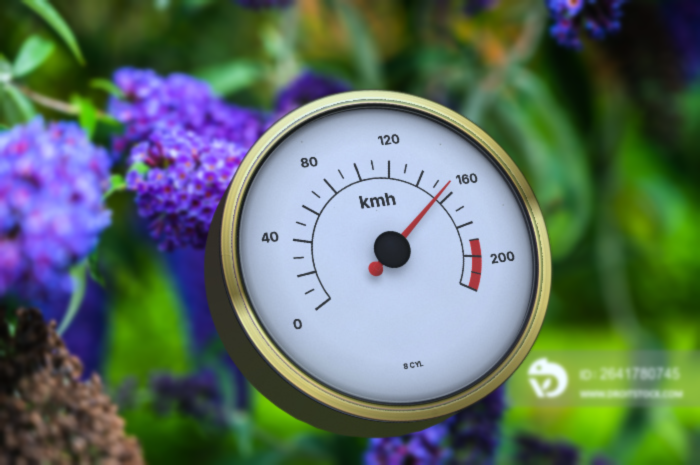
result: 155 km/h
